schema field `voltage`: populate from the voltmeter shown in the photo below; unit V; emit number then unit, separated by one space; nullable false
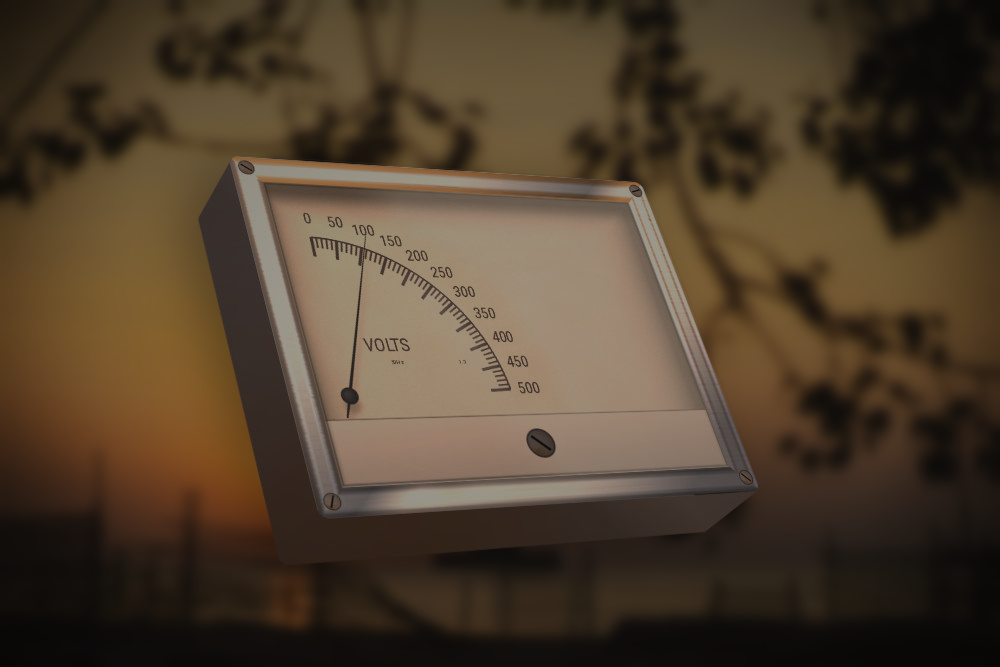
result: 100 V
